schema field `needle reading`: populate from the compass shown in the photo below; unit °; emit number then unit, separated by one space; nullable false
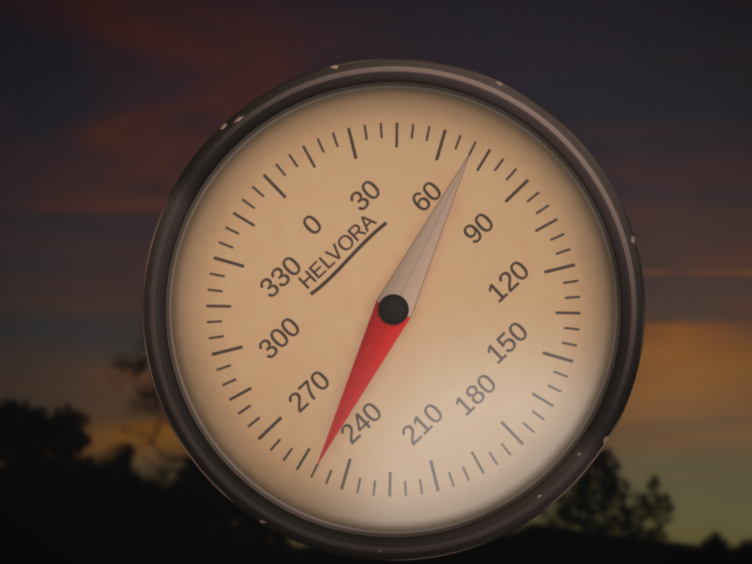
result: 250 °
